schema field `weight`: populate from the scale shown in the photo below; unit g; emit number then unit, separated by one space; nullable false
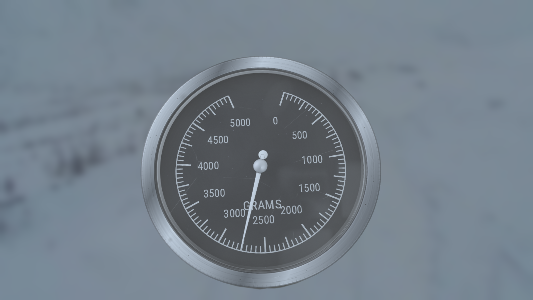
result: 2750 g
